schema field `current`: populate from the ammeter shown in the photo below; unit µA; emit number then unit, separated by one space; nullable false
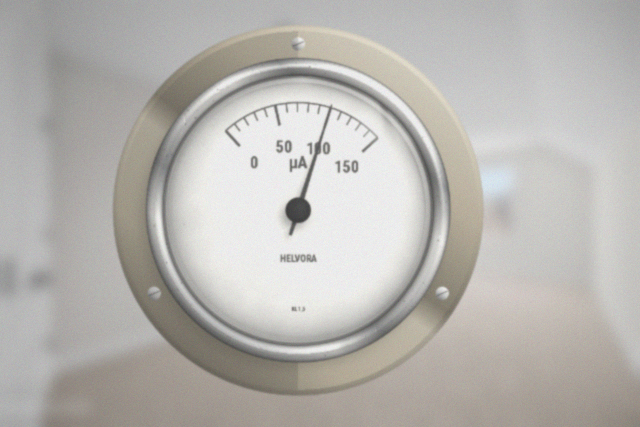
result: 100 µA
